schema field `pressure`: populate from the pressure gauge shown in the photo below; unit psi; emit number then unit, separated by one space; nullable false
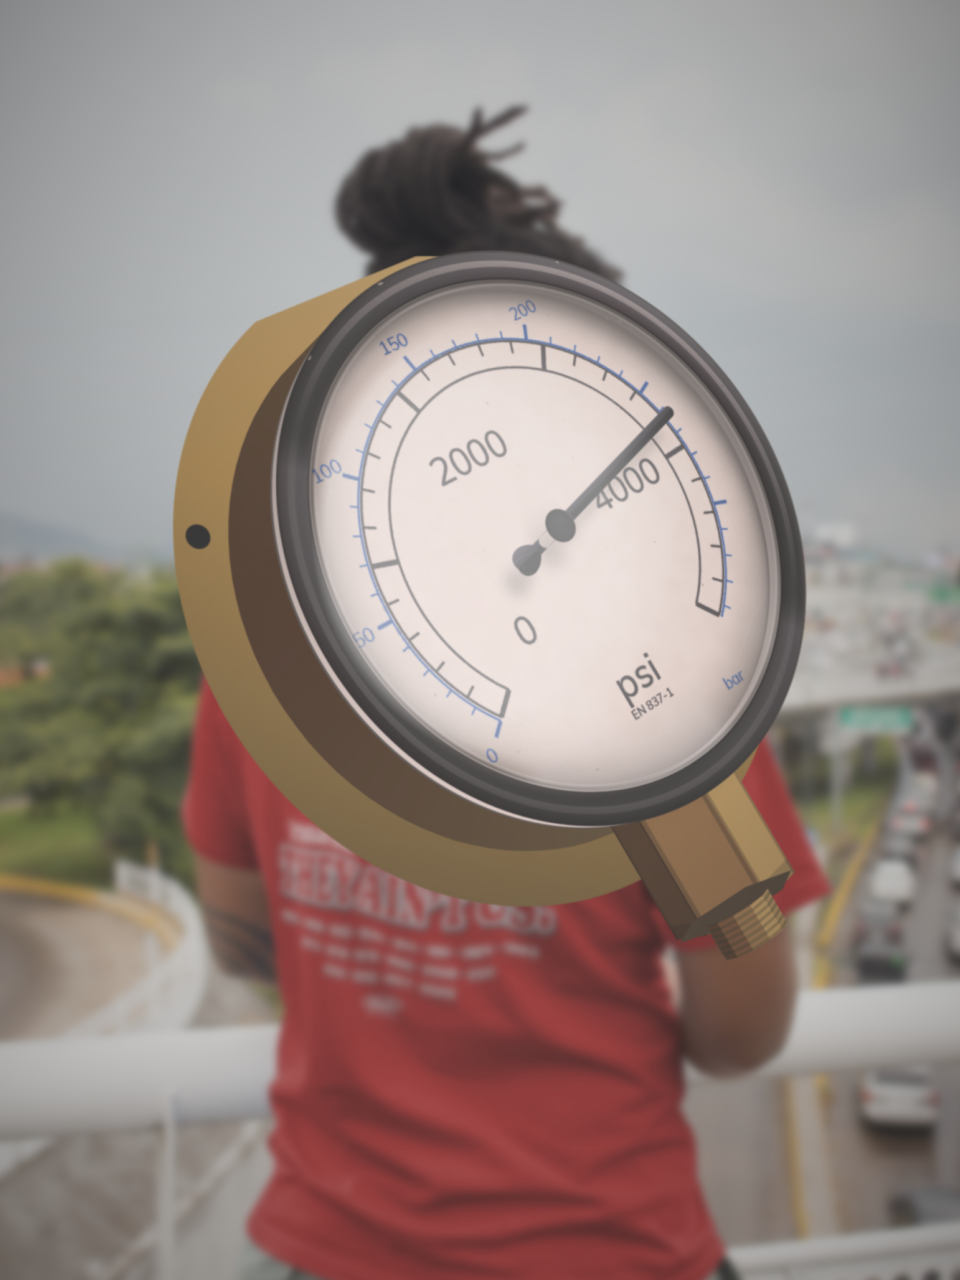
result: 3800 psi
